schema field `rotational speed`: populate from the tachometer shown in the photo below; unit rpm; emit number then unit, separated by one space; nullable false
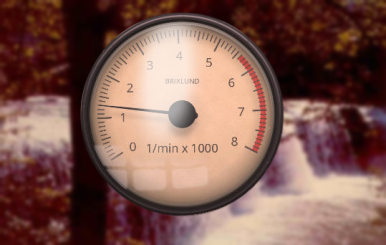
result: 1300 rpm
